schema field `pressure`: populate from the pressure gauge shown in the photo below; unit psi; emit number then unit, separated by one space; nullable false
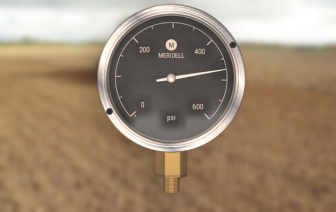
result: 475 psi
